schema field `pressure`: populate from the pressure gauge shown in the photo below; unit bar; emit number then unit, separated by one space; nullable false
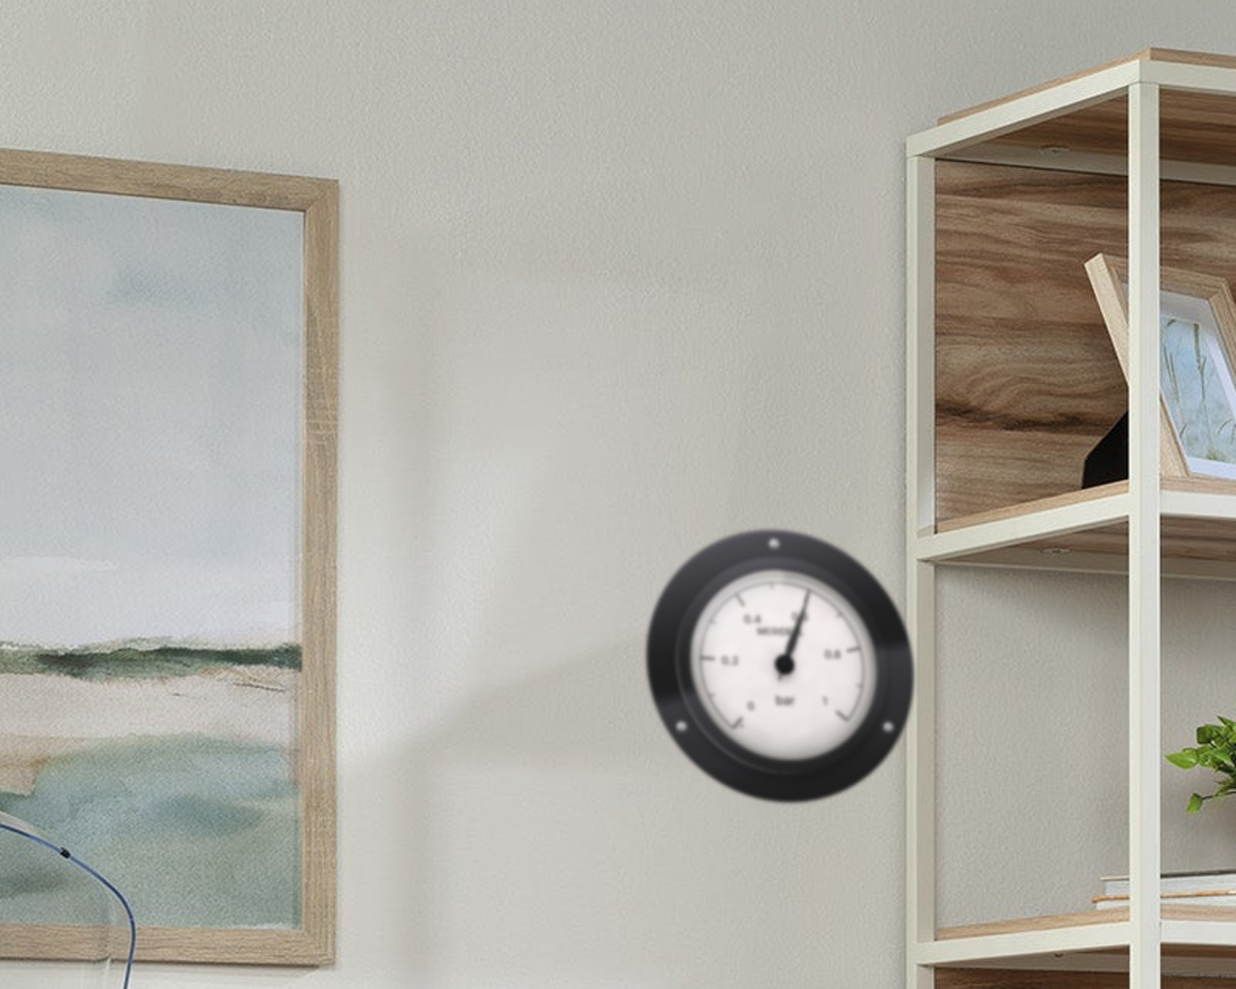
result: 0.6 bar
